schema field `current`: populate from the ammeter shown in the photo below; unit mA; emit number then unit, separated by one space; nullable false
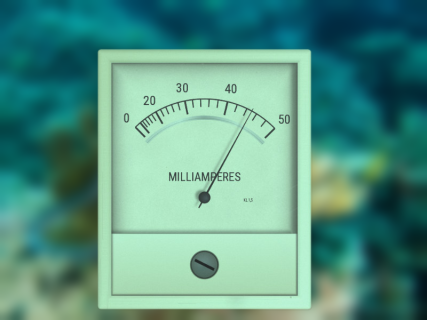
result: 45 mA
